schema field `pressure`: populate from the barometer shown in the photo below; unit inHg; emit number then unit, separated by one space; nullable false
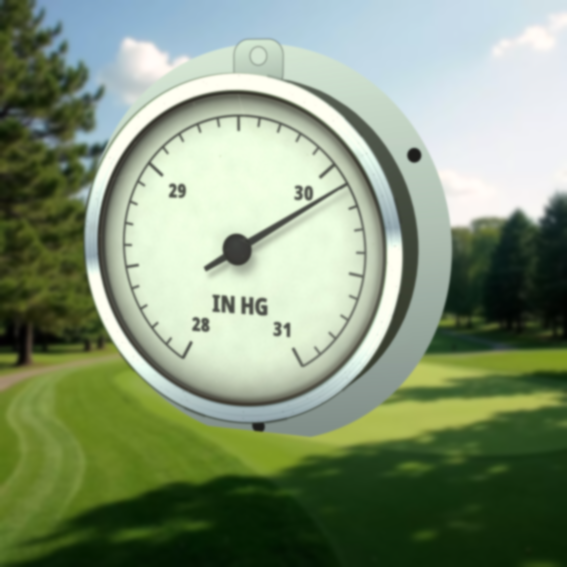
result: 30.1 inHg
